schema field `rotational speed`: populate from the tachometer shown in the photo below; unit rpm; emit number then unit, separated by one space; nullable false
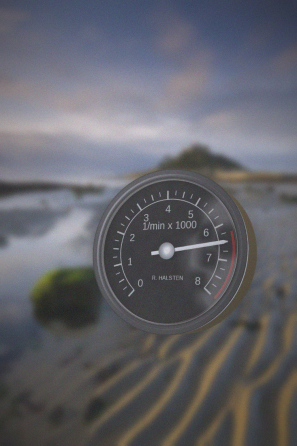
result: 6500 rpm
